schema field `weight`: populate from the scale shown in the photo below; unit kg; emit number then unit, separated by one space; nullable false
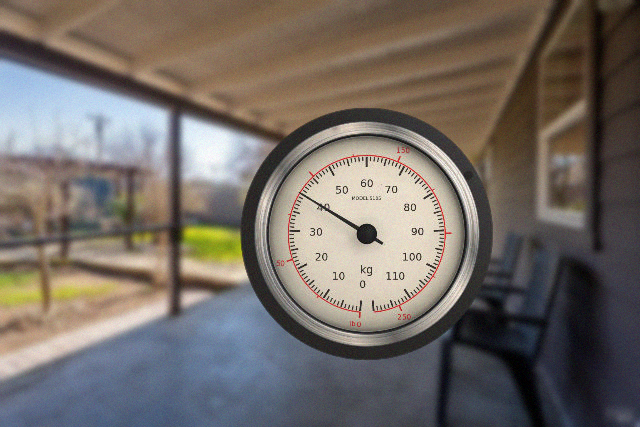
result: 40 kg
